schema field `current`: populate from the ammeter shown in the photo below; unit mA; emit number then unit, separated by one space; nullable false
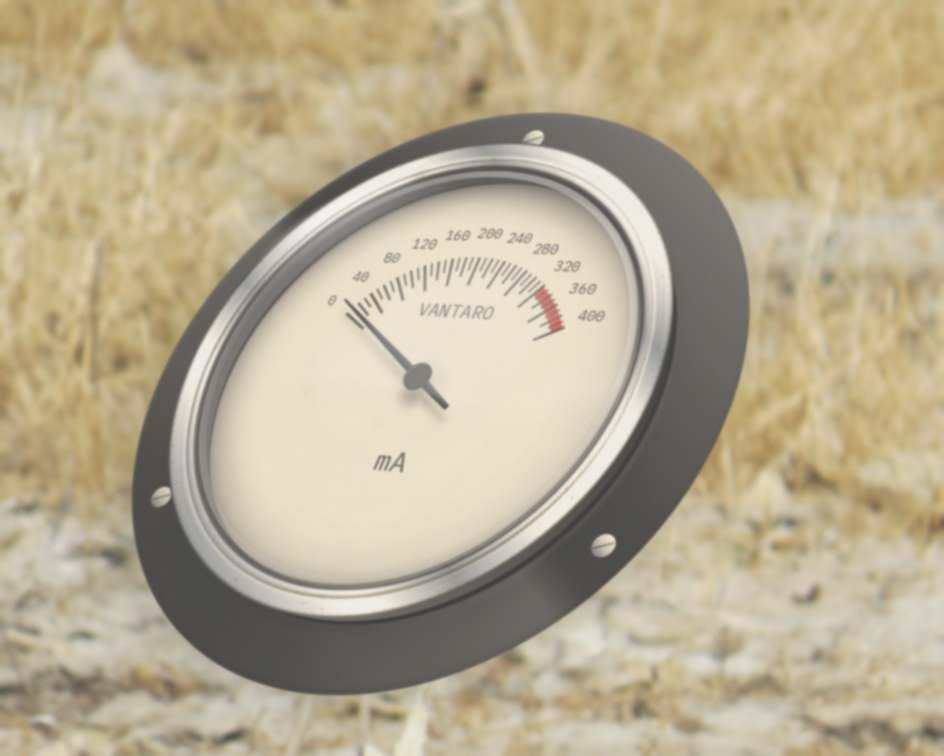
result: 10 mA
